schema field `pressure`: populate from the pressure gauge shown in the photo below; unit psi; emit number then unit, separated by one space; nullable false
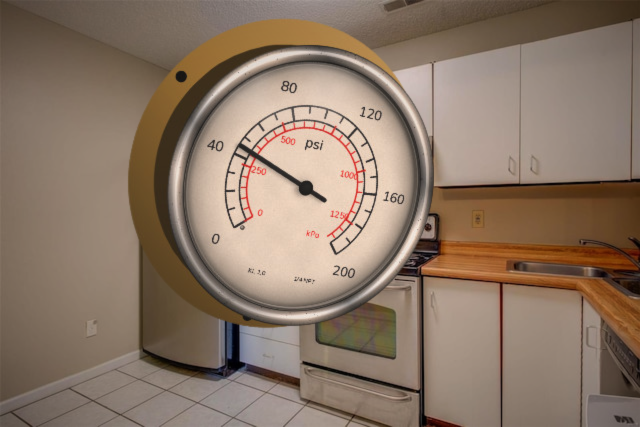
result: 45 psi
